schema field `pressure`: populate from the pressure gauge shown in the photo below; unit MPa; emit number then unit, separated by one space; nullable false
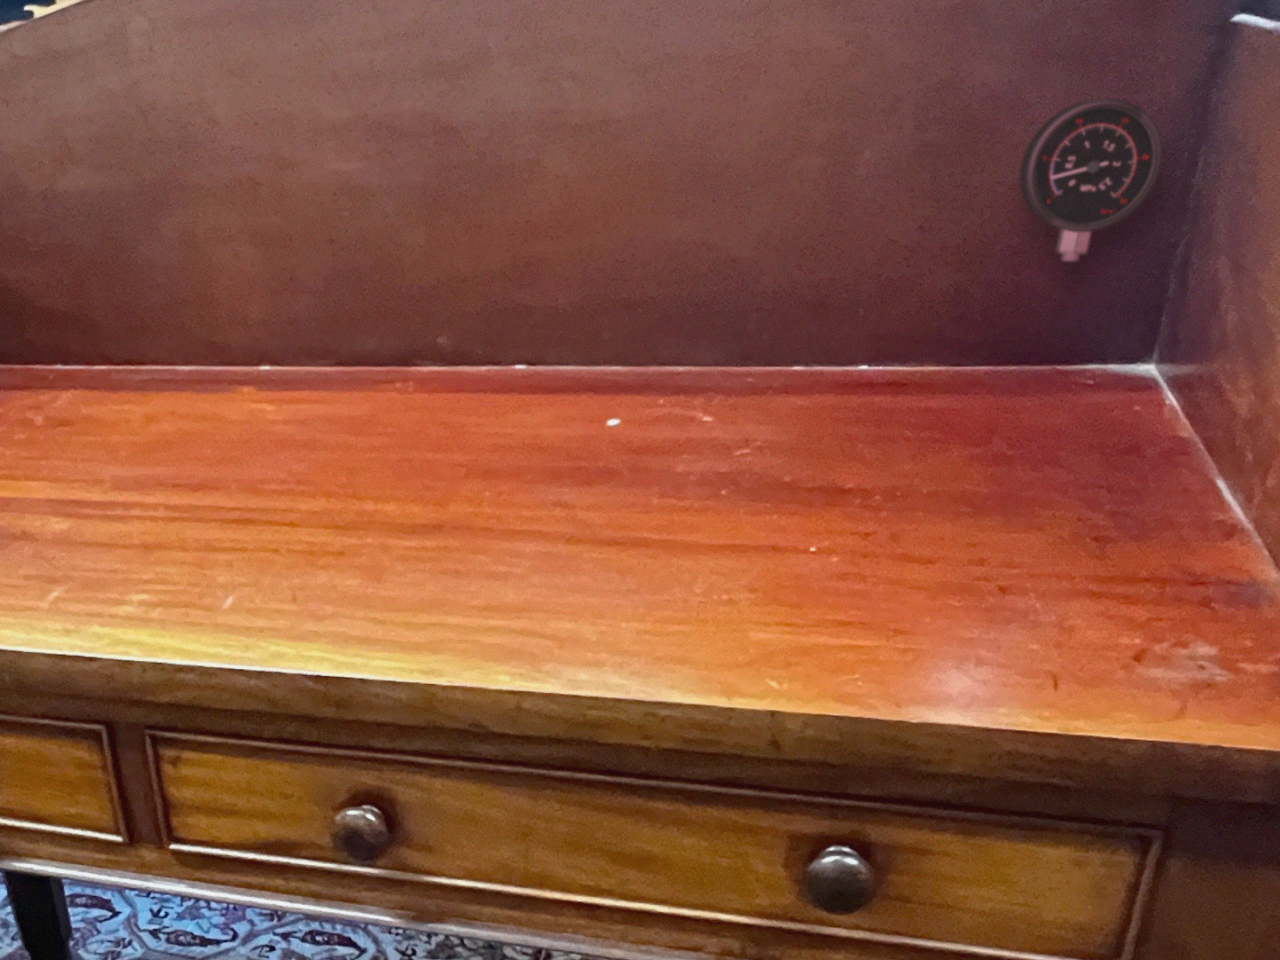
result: 0.25 MPa
